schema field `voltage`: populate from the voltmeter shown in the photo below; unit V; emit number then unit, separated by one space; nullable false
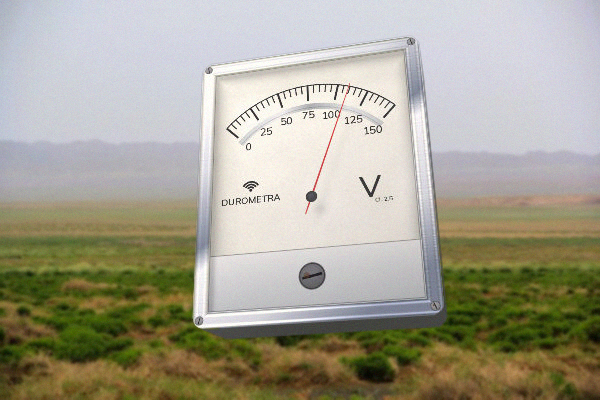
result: 110 V
